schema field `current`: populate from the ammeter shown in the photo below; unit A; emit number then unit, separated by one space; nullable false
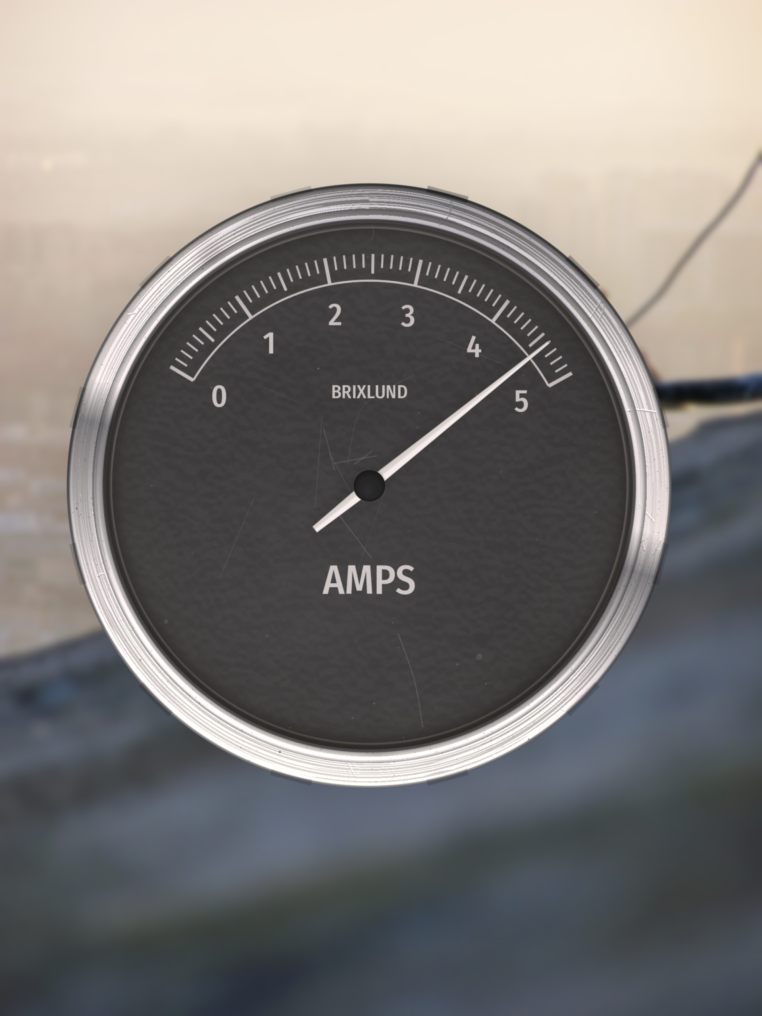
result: 4.6 A
